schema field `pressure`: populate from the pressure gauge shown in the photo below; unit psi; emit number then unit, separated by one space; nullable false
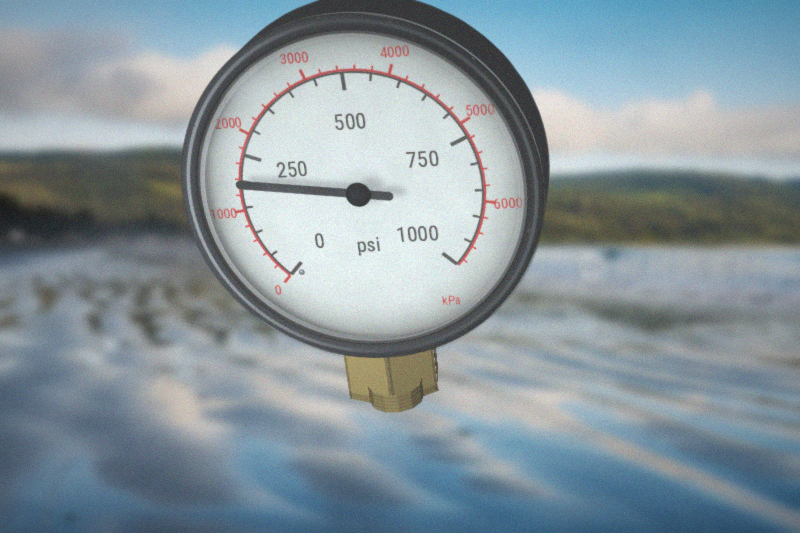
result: 200 psi
